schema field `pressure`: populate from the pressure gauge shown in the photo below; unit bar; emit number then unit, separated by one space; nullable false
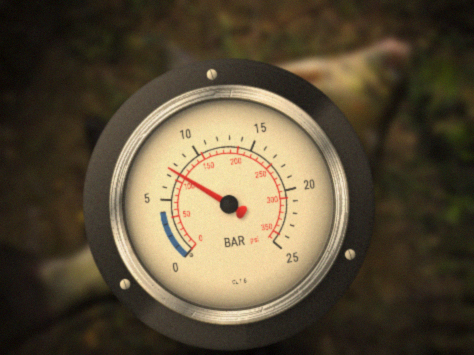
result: 7.5 bar
